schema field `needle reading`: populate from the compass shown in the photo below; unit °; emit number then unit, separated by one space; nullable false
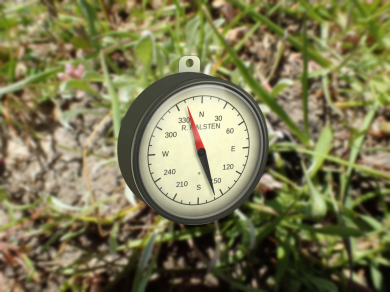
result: 340 °
